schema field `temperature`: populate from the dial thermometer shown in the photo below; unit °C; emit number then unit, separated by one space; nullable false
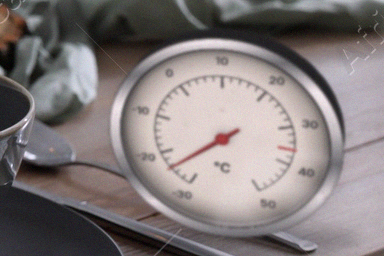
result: -24 °C
